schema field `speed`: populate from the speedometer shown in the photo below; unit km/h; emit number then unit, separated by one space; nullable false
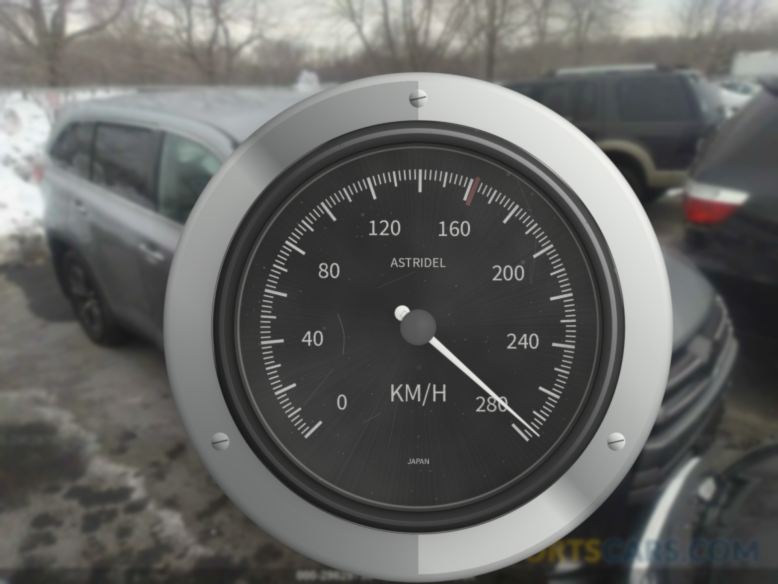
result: 276 km/h
